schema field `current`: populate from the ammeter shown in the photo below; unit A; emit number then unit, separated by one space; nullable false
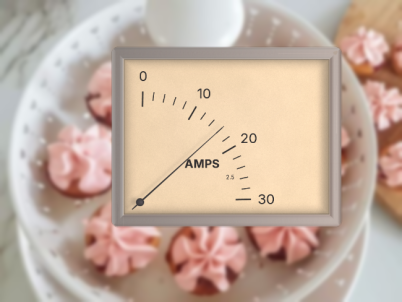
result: 16 A
